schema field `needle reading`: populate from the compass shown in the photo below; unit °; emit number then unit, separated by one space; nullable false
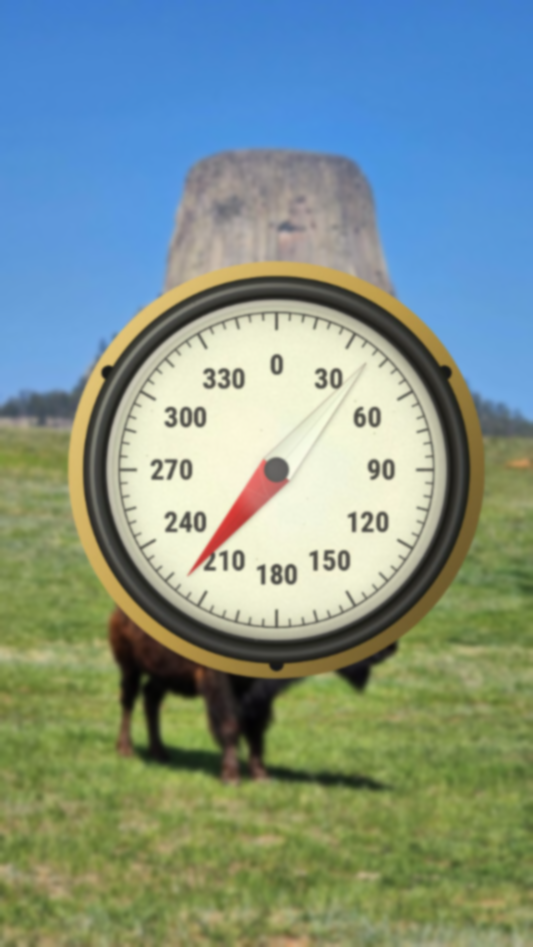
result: 220 °
